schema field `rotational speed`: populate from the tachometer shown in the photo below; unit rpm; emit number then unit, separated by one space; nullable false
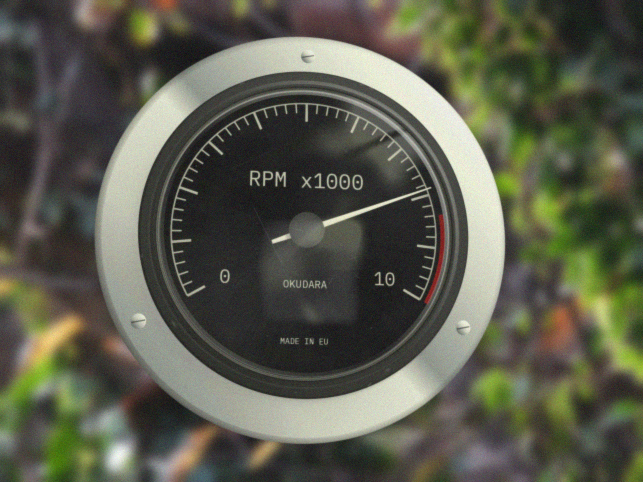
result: 7900 rpm
